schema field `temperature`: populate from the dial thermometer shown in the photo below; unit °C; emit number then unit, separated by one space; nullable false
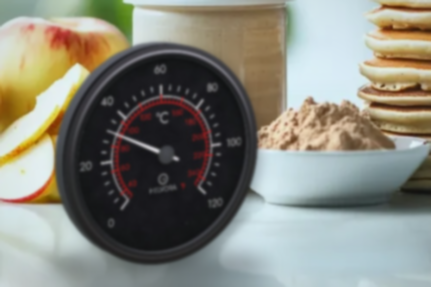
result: 32 °C
